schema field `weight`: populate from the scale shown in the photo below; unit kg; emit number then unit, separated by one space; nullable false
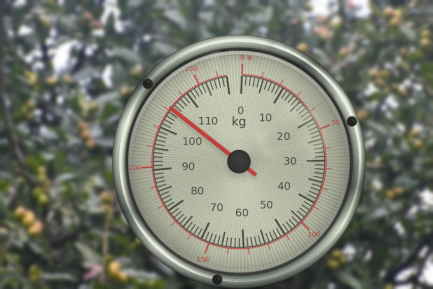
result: 105 kg
